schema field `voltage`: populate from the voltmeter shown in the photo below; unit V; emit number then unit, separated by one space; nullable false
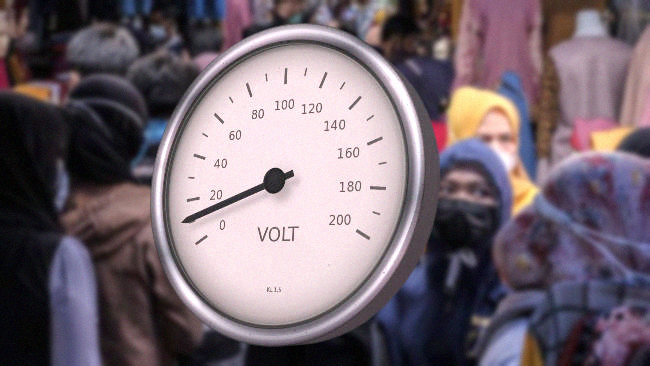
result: 10 V
